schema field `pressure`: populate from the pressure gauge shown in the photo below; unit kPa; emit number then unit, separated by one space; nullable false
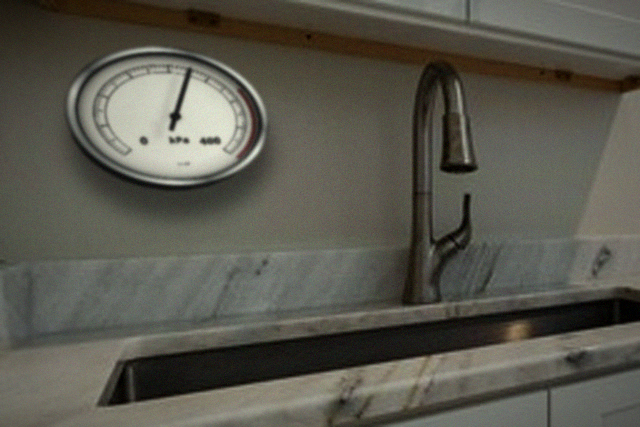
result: 225 kPa
